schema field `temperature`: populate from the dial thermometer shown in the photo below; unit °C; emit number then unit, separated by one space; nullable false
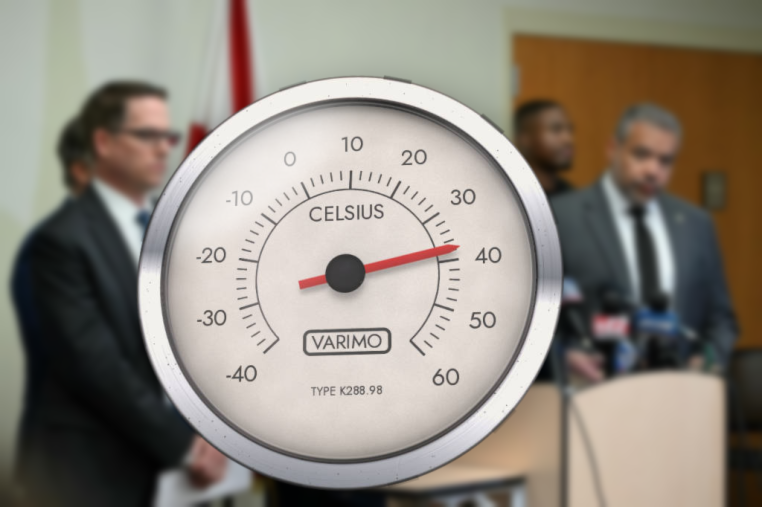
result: 38 °C
